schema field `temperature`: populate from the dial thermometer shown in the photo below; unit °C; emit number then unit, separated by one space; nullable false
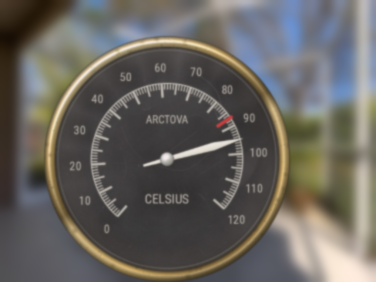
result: 95 °C
